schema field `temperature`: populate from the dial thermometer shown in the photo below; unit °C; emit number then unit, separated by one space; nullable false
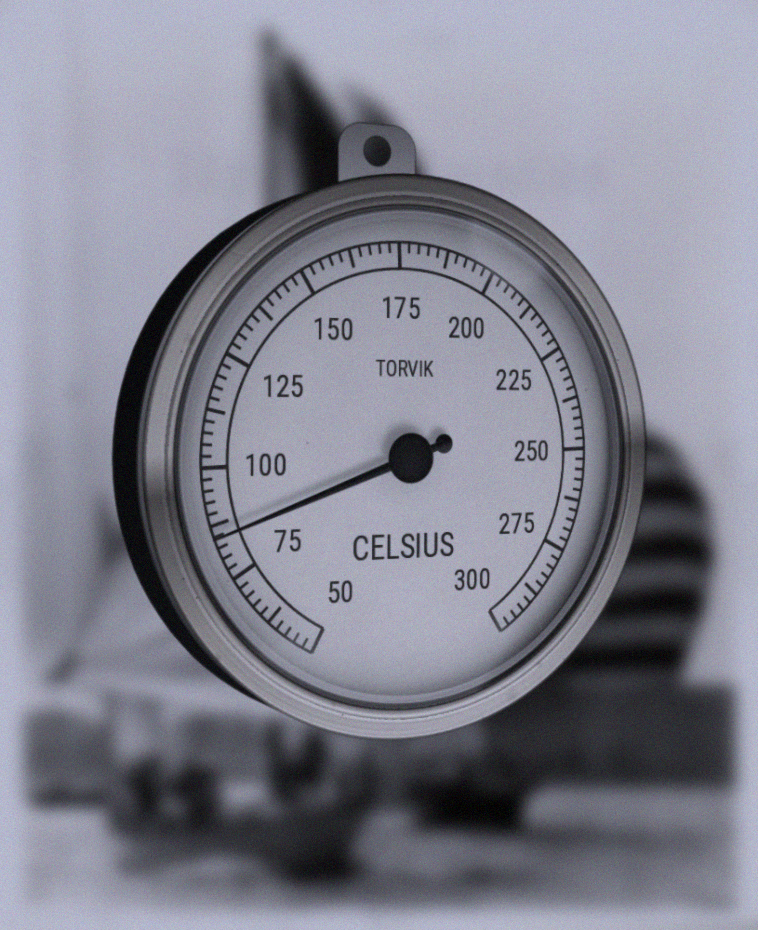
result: 85 °C
